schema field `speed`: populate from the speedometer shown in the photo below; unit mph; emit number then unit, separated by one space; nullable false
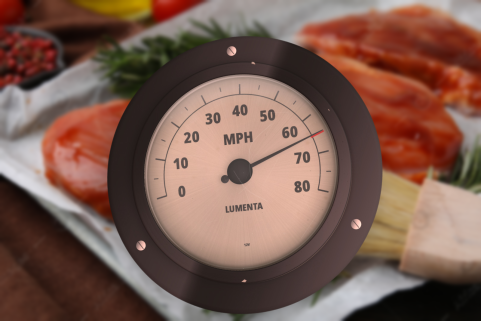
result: 65 mph
